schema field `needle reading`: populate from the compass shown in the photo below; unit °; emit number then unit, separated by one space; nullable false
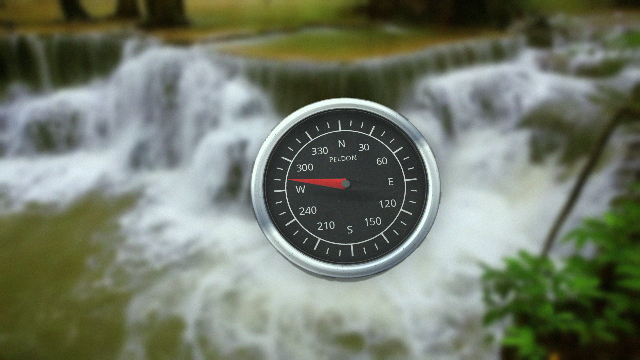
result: 280 °
